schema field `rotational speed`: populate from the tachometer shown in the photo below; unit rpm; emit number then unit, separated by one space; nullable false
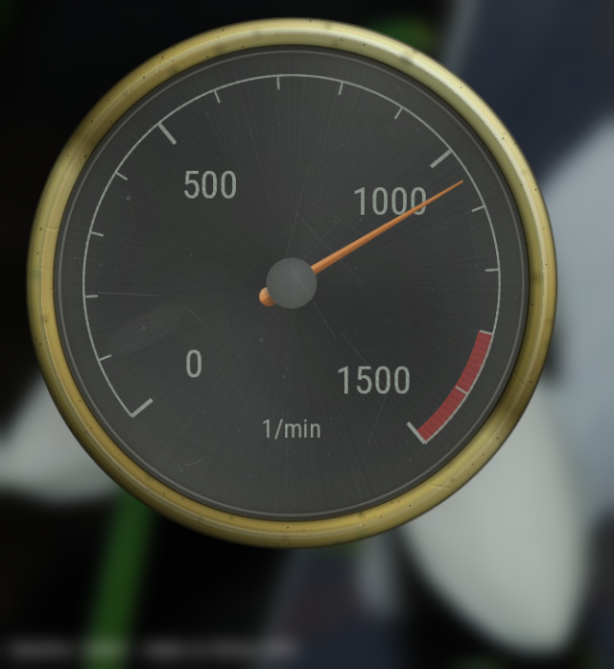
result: 1050 rpm
